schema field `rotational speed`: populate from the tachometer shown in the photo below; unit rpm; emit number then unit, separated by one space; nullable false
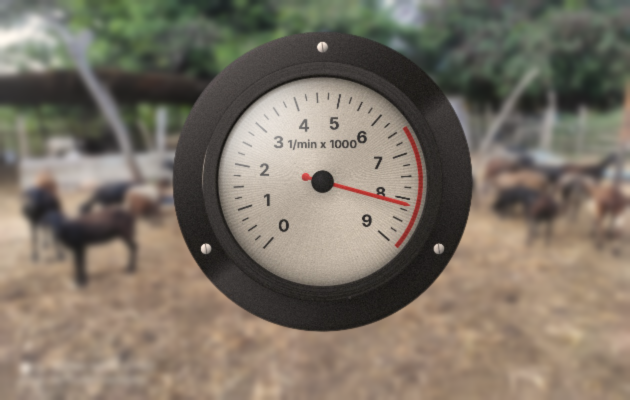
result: 8125 rpm
